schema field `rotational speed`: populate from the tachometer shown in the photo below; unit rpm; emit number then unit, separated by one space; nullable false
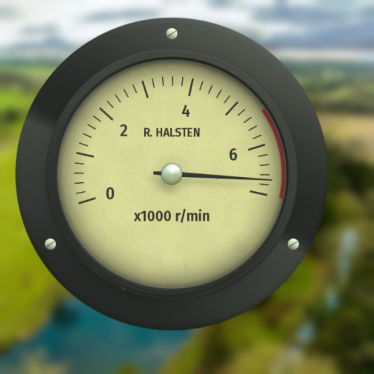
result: 6700 rpm
